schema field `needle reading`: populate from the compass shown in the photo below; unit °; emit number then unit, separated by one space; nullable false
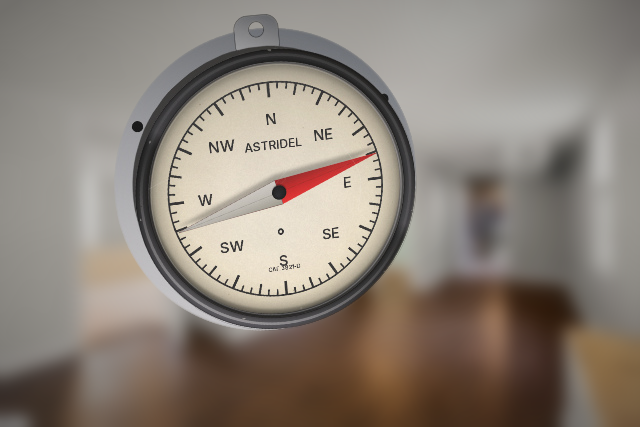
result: 75 °
